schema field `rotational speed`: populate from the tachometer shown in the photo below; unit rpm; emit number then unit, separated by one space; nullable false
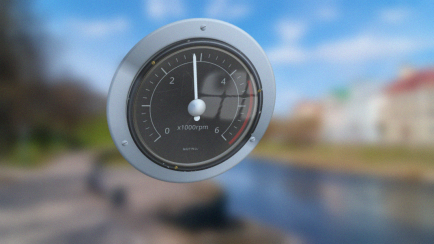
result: 2800 rpm
